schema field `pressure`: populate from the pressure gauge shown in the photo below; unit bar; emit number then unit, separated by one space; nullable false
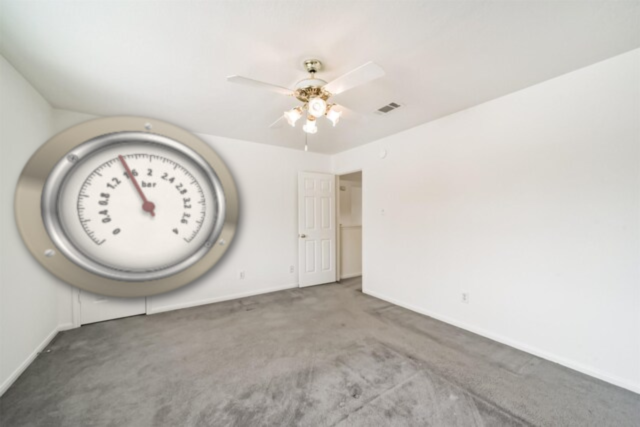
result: 1.6 bar
